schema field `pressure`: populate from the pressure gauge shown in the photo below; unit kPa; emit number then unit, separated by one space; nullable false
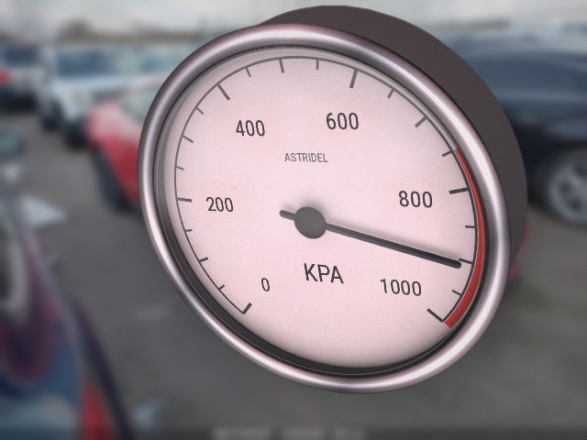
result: 900 kPa
